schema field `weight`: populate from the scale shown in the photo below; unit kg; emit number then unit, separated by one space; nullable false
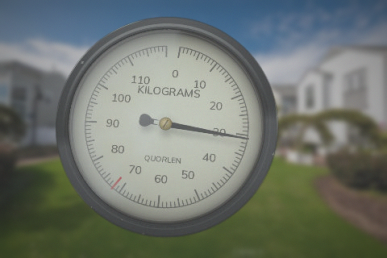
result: 31 kg
